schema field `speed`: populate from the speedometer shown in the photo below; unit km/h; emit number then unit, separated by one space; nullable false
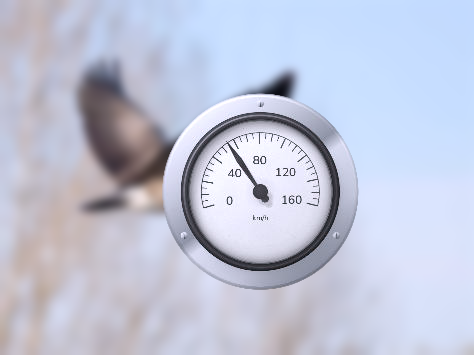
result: 55 km/h
